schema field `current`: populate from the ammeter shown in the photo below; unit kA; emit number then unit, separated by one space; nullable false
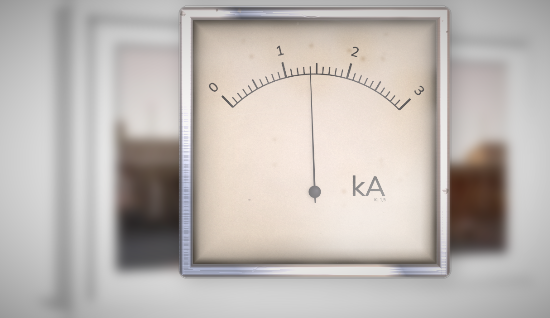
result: 1.4 kA
